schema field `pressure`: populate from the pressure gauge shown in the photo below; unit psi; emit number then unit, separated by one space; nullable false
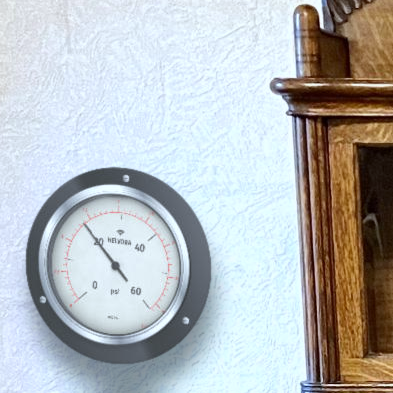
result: 20 psi
